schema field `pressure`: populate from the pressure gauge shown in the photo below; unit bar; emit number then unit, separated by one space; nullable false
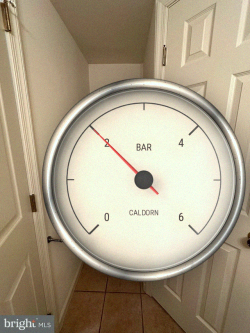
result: 2 bar
